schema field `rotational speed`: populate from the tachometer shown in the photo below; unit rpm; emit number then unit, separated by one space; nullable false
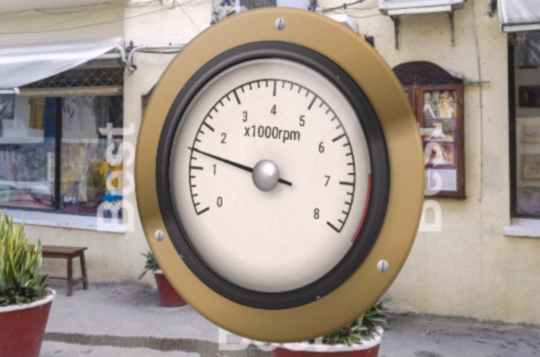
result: 1400 rpm
